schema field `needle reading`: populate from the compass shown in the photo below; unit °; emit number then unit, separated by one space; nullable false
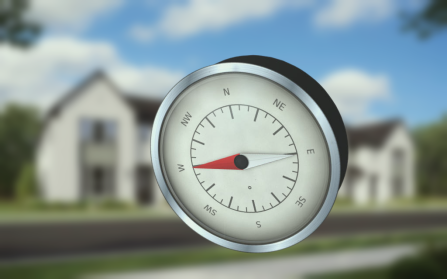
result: 270 °
